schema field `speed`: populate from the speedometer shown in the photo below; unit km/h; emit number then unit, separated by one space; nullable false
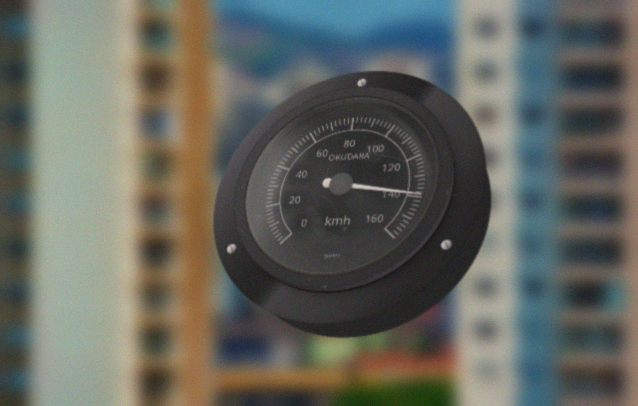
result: 140 km/h
